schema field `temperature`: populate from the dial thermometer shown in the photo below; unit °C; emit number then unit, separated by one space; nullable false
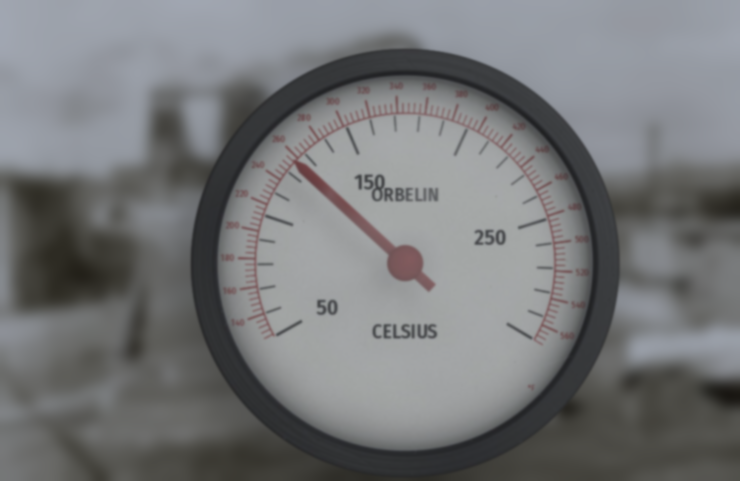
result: 125 °C
